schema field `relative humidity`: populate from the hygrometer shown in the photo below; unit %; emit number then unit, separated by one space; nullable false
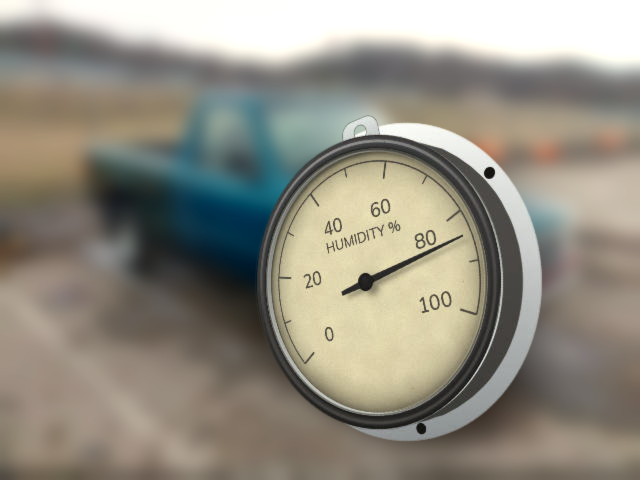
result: 85 %
